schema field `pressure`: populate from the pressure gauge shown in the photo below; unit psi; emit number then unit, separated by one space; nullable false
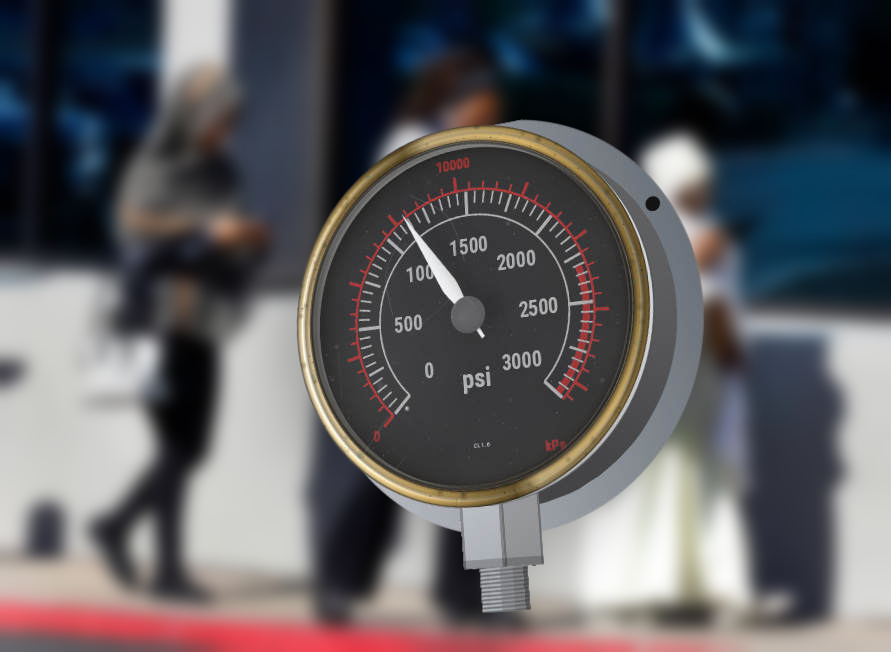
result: 1150 psi
